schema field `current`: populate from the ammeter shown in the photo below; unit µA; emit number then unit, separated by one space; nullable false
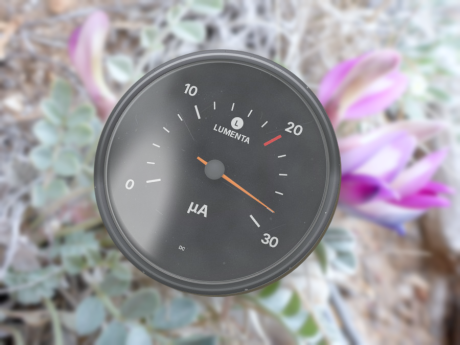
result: 28 µA
